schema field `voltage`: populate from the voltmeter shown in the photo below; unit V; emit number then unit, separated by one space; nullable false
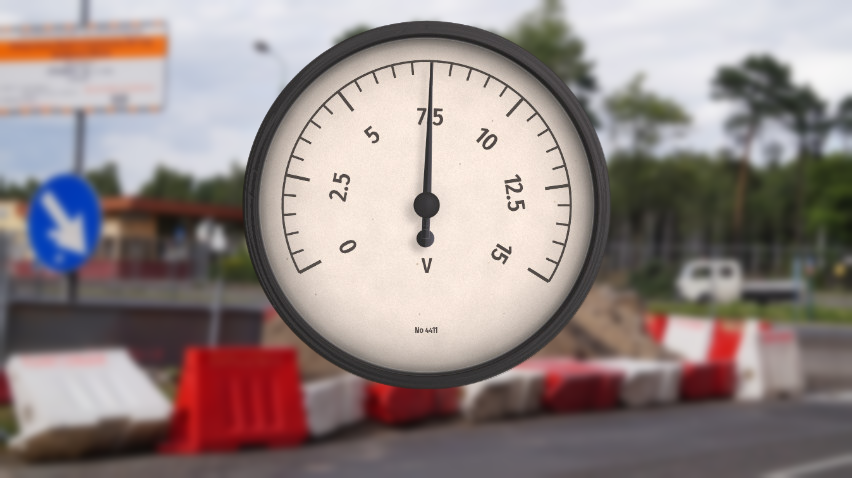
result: 7.5 V
